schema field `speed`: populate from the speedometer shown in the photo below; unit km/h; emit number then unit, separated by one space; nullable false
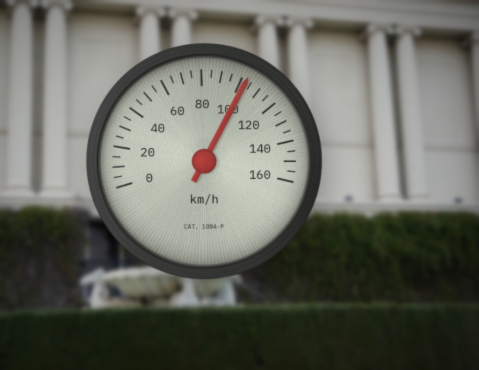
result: 102.5 km/h
